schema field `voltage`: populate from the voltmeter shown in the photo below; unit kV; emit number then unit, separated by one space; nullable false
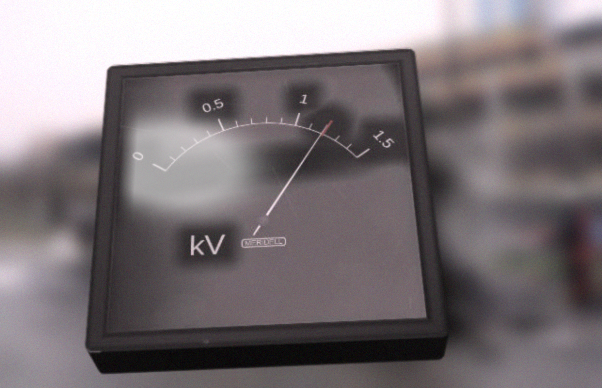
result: 1.2 kV
